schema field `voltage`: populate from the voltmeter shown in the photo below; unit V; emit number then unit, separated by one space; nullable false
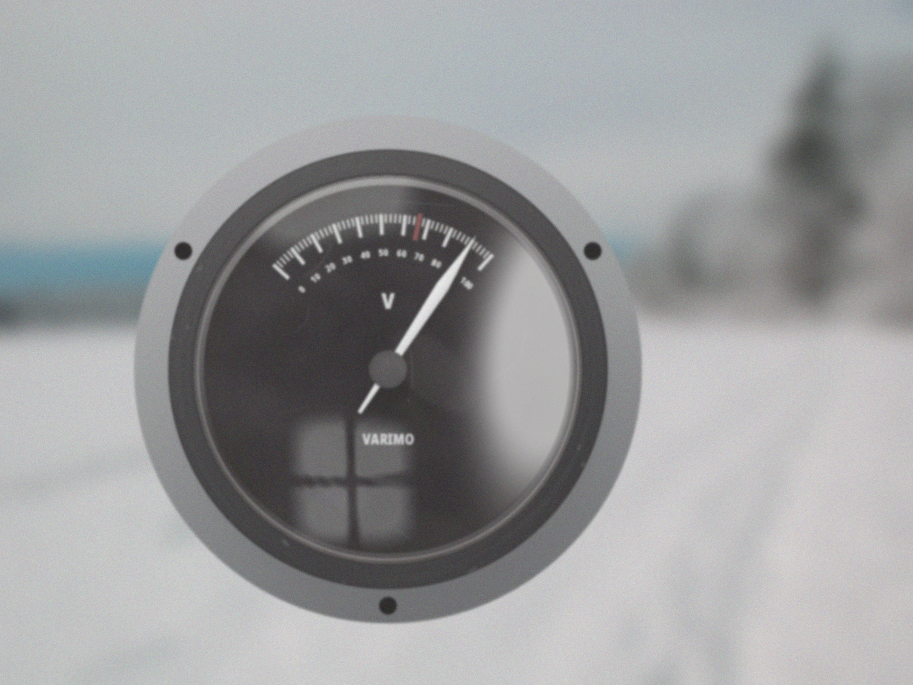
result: 90 V
